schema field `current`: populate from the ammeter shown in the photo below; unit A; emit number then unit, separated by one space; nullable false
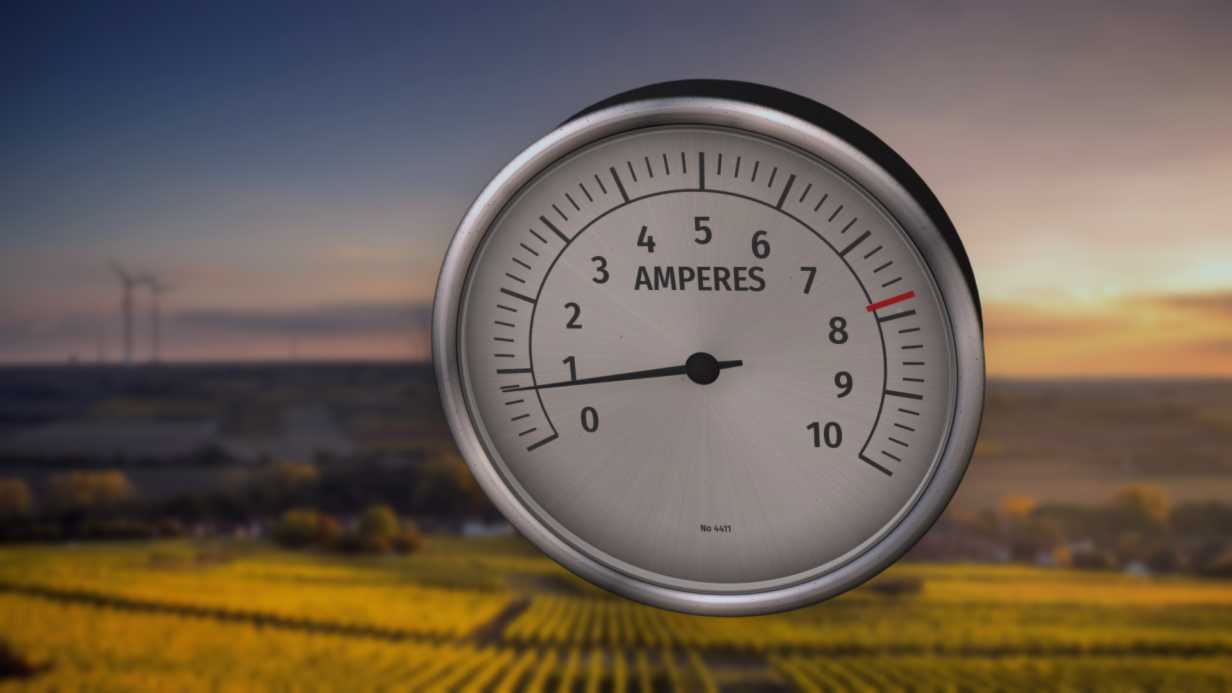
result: 0.8 A
